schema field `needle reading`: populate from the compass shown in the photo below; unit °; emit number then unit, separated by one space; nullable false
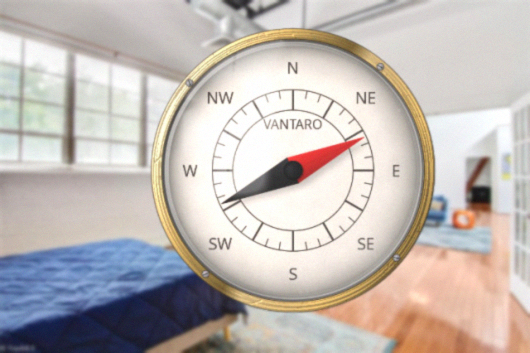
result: 65 °
